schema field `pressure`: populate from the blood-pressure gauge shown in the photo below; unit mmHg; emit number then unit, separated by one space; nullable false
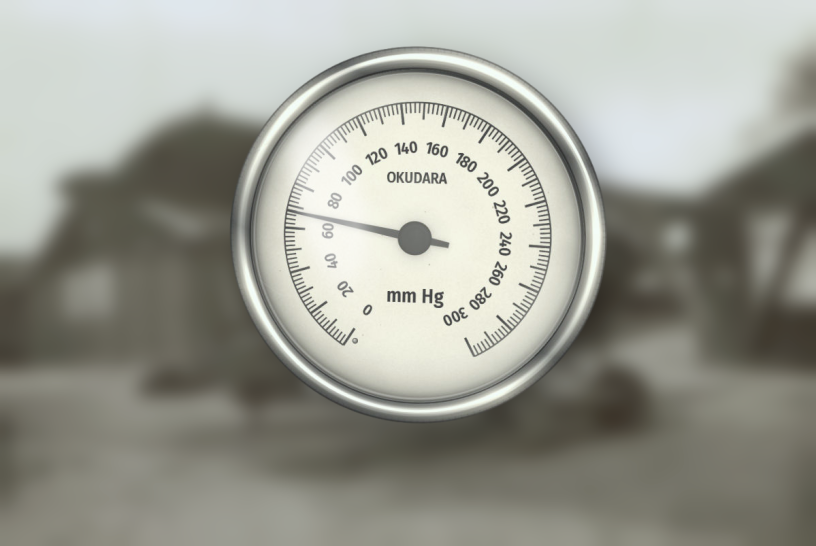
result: 68 mmHg
